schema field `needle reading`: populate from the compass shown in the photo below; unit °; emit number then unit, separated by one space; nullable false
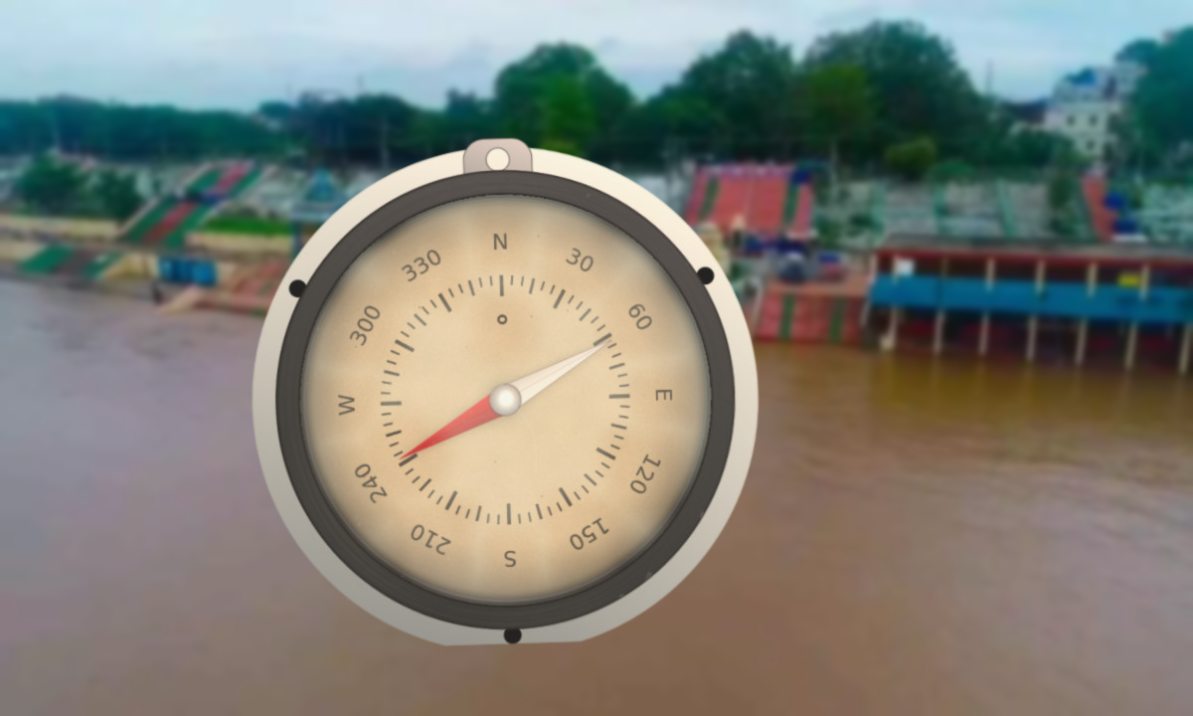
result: 242.5 °
